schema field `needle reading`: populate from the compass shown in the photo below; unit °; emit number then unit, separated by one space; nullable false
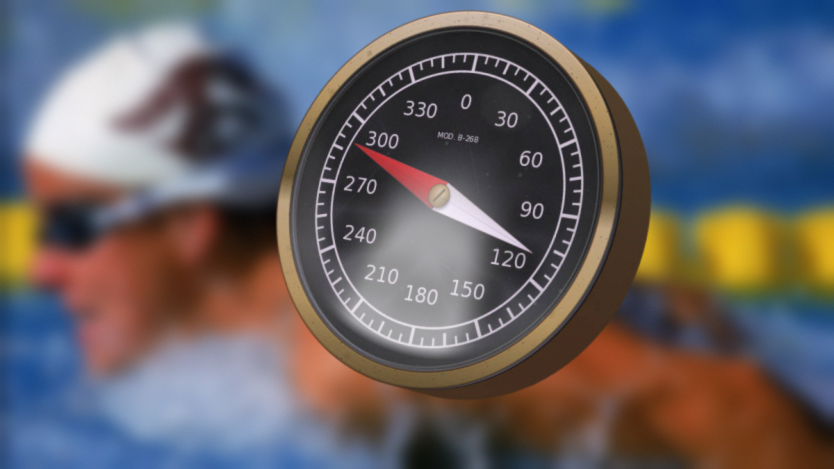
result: 290 °
